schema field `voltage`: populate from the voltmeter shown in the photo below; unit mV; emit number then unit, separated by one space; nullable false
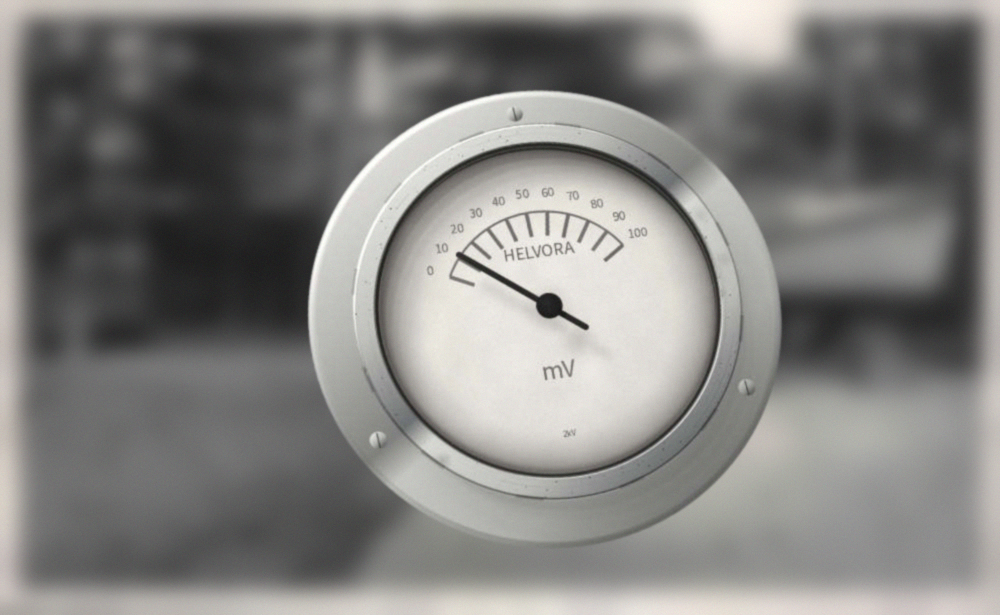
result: 10 mV
